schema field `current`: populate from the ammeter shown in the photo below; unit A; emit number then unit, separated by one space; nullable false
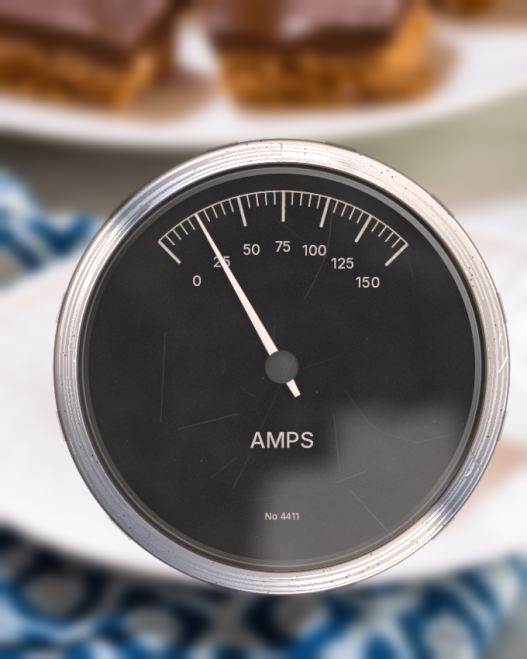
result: 25 A
